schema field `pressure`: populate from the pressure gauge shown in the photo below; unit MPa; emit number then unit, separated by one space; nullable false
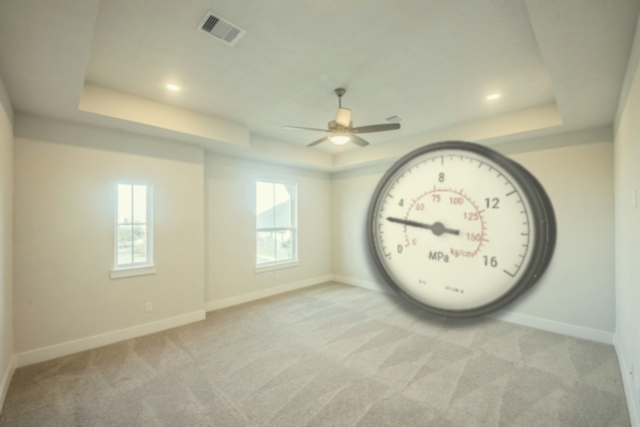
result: 2.5 MPa
